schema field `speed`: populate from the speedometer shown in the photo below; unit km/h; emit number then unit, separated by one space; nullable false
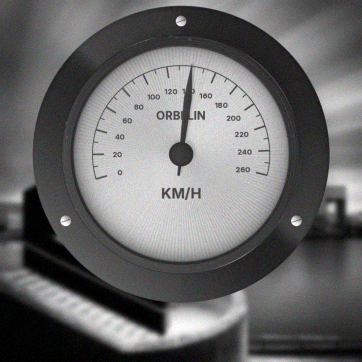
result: 140 km/h
